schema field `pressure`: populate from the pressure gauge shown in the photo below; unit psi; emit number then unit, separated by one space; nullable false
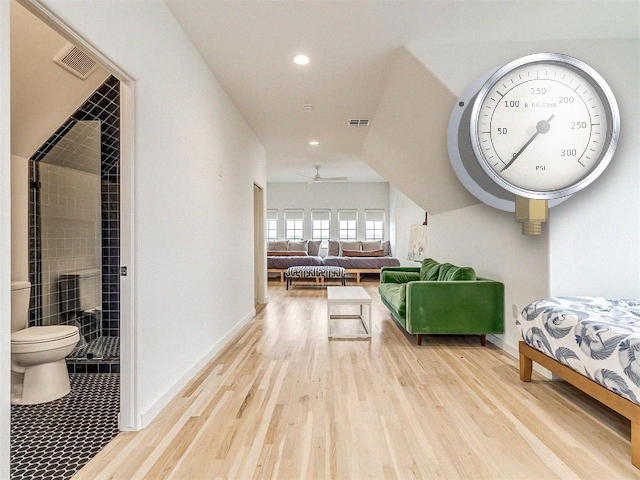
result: 0 psi
